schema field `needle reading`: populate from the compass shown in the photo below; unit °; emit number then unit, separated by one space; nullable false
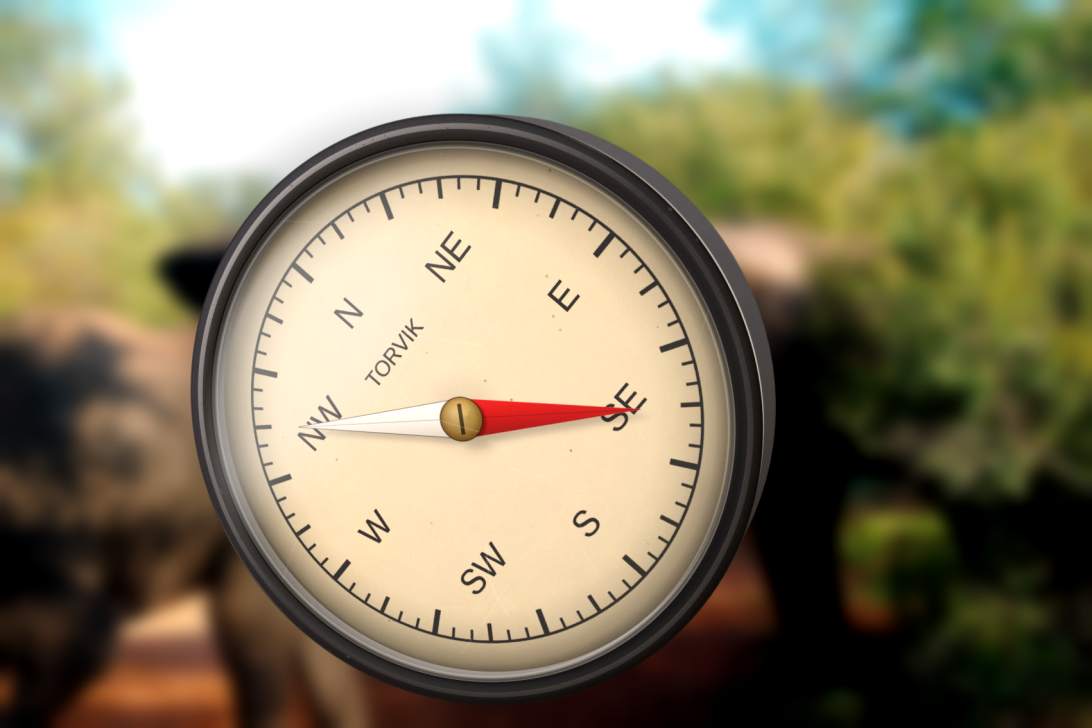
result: 135 °
